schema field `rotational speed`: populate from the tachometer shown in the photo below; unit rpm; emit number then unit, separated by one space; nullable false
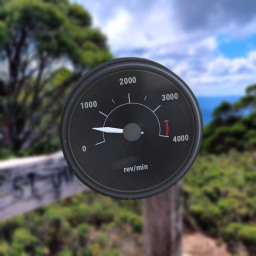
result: 500 rpm
